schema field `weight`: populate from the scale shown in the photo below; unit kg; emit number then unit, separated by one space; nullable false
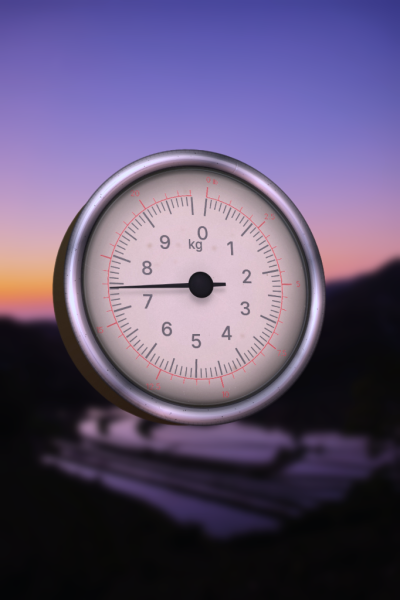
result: 7.4 kg
